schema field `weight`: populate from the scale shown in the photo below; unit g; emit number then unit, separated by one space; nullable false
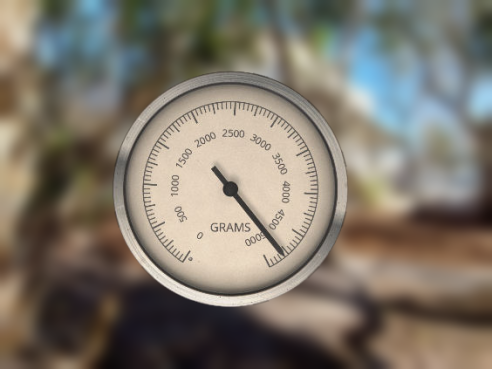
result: 4800 g
